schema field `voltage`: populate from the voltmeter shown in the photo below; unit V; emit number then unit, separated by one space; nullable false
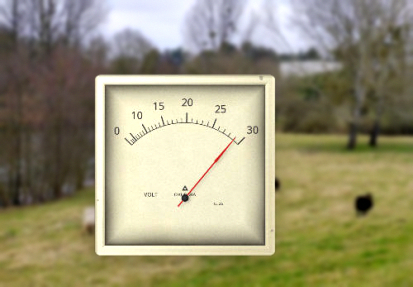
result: 29 V
